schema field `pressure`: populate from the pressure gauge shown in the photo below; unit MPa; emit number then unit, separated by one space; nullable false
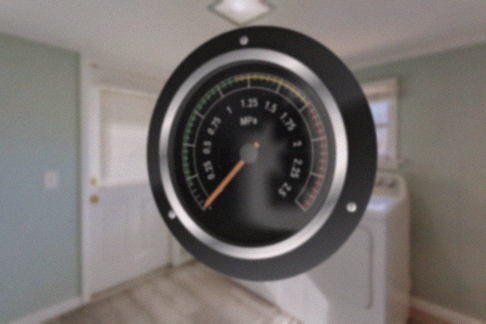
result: 0 MPa
